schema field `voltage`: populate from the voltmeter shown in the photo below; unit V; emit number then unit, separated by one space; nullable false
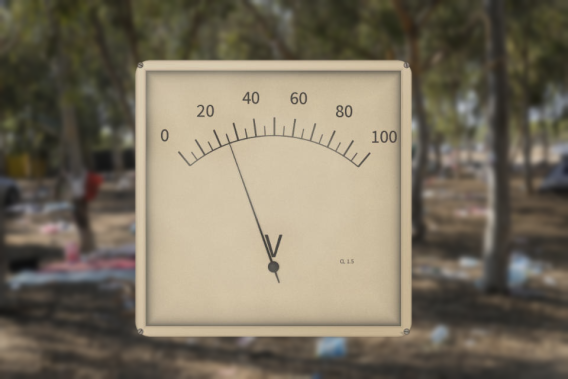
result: 25 V
